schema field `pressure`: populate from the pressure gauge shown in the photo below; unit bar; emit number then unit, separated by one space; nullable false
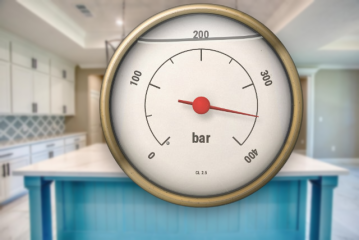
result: 350 bar
